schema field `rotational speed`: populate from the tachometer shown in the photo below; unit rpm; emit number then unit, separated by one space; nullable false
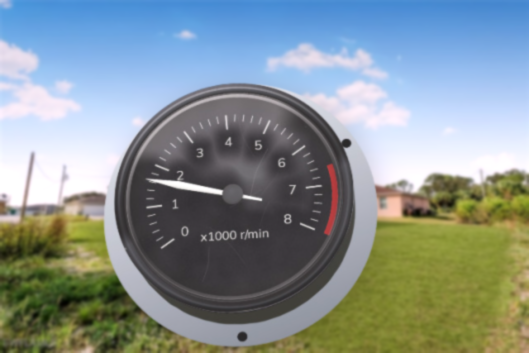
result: 1600 rpm
